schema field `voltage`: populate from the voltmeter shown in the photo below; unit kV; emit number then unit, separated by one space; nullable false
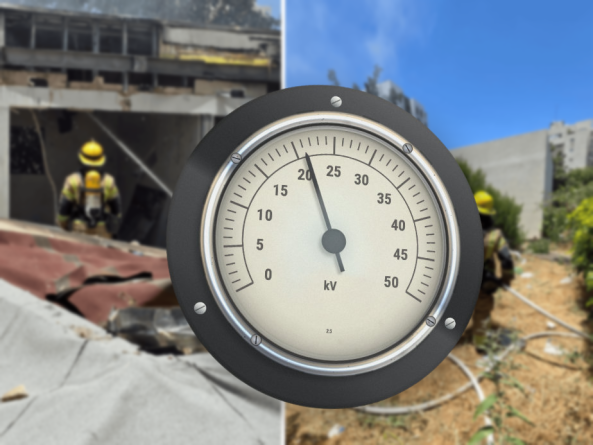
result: 21 kV
